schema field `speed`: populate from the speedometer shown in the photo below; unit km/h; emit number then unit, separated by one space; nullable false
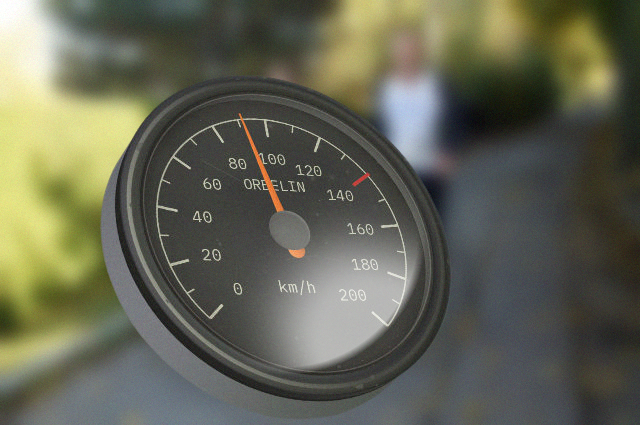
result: 90 km/h
